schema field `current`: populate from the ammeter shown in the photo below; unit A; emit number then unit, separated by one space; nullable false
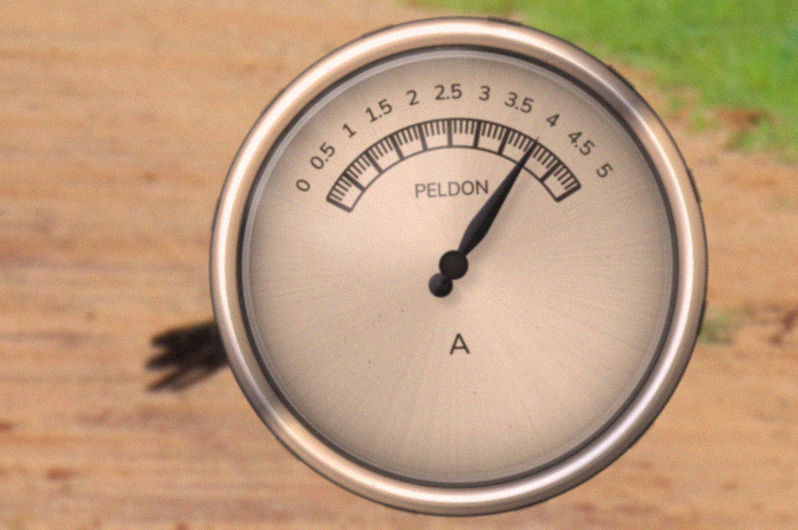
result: 4 A
